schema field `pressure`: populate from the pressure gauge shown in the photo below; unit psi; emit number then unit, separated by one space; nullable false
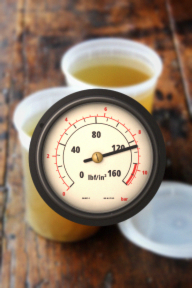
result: 125 psi
